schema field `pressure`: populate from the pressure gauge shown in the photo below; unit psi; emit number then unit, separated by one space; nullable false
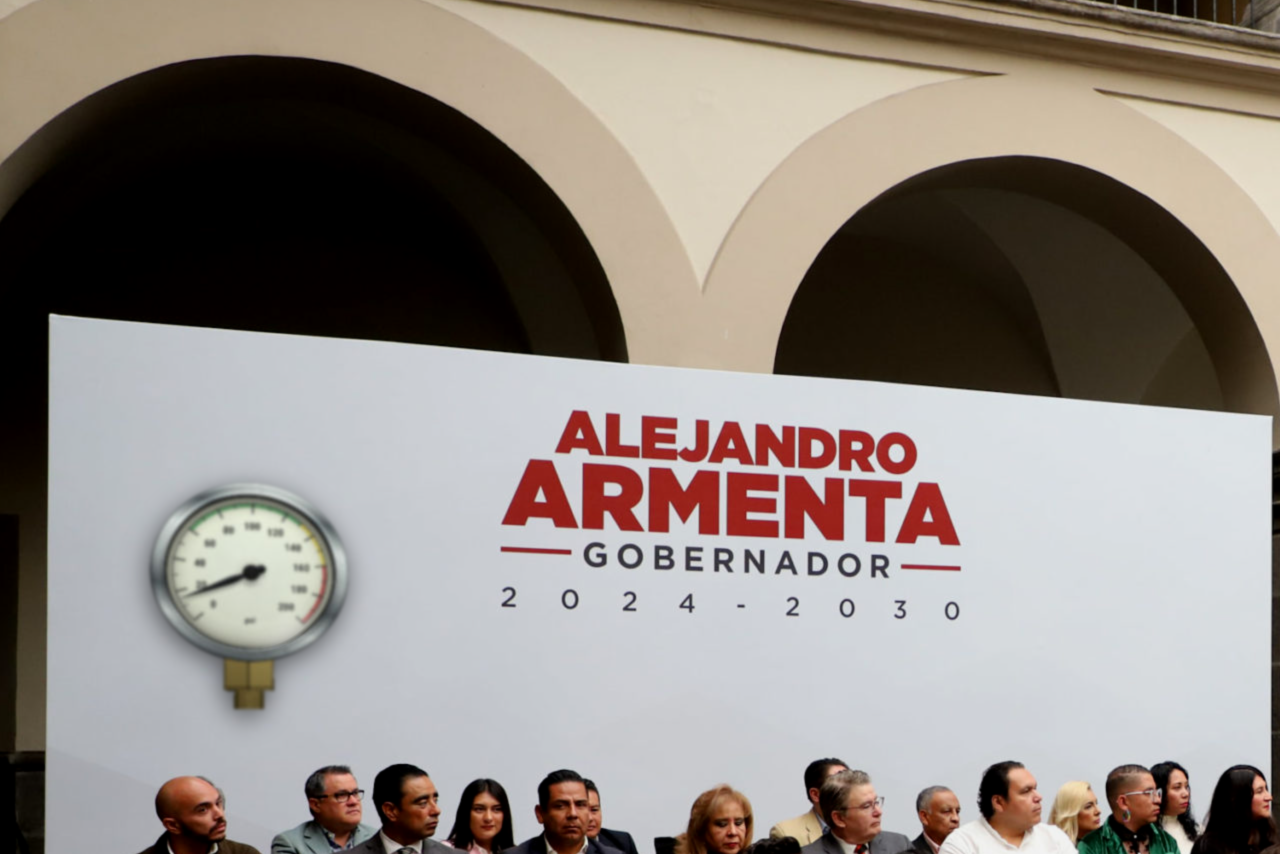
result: 15 psi
